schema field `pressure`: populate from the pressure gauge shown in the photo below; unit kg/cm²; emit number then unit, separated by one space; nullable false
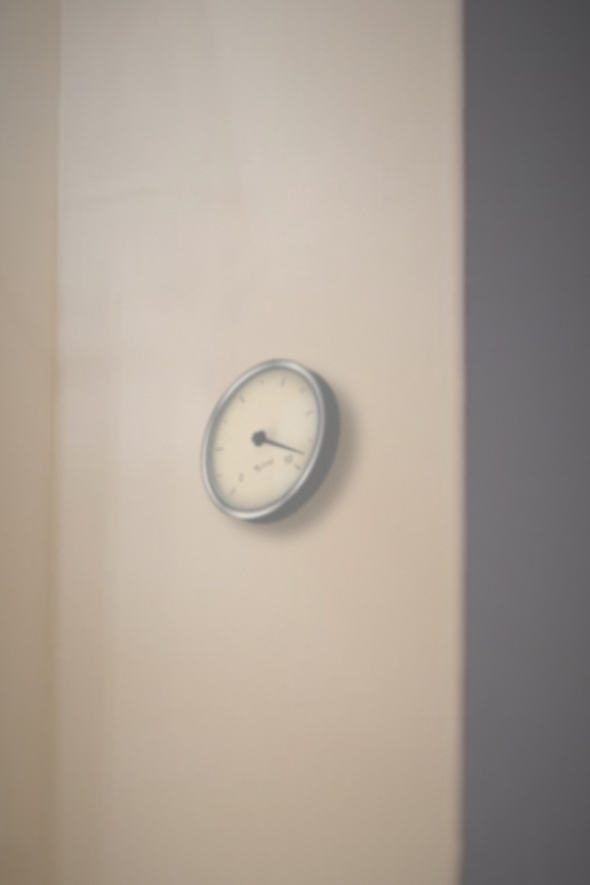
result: 9.5 kg/cm²
